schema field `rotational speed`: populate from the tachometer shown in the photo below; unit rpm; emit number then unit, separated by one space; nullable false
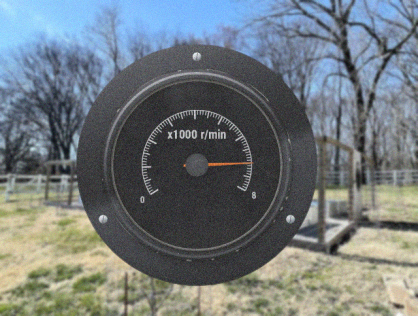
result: 7000 rpm
